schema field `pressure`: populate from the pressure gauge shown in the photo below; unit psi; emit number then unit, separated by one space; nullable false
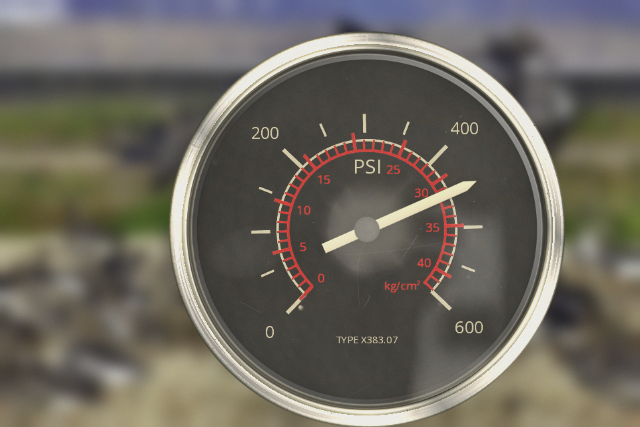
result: 450 psi
